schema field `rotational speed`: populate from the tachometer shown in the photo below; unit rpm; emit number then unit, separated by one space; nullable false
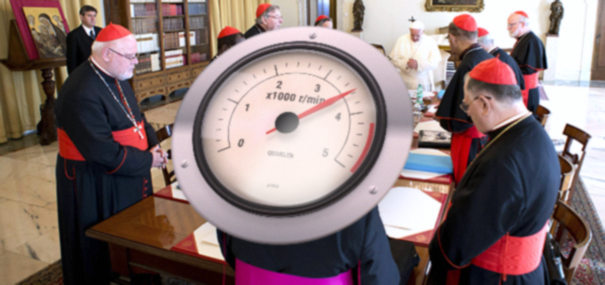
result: 3600 rpm
